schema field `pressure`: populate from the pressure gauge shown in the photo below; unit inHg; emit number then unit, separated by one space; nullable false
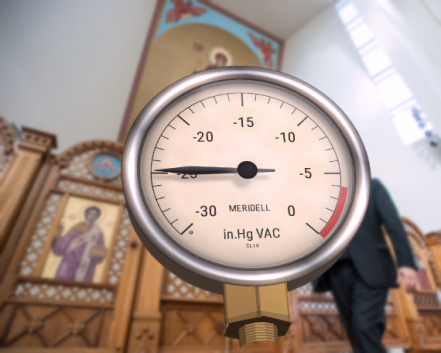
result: -25 inHg
